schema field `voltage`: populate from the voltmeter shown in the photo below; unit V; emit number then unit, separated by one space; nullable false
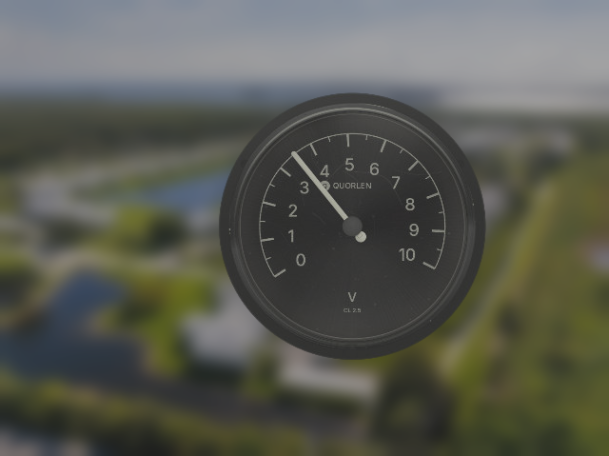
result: 3.5 V
